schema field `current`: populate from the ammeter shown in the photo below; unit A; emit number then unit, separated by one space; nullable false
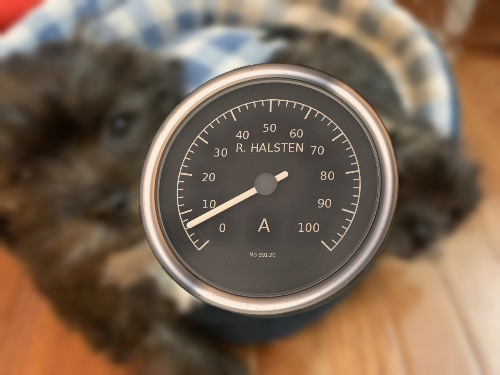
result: 6 A
